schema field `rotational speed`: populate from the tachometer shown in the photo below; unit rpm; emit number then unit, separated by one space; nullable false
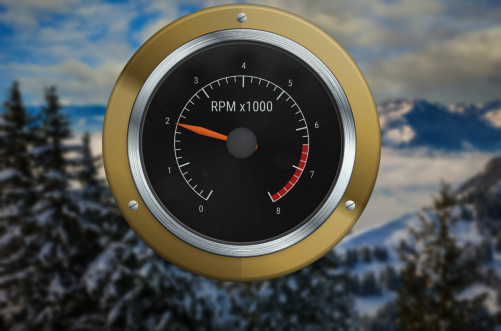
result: 2000 rpm
